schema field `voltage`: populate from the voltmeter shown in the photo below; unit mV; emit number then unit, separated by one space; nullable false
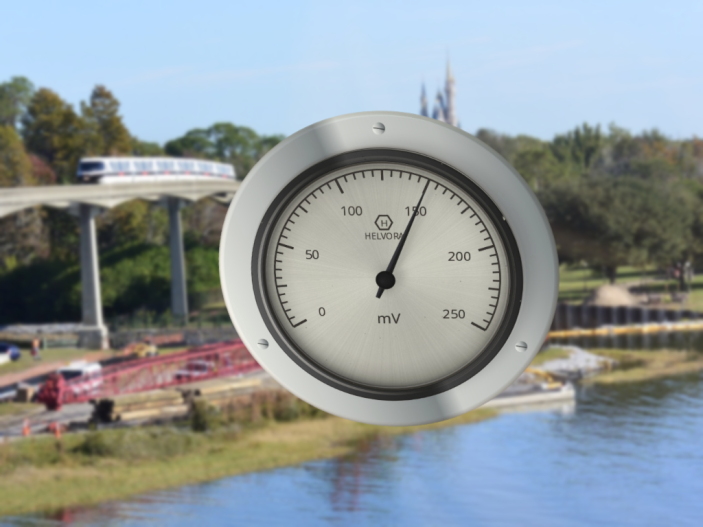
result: 150 mV
